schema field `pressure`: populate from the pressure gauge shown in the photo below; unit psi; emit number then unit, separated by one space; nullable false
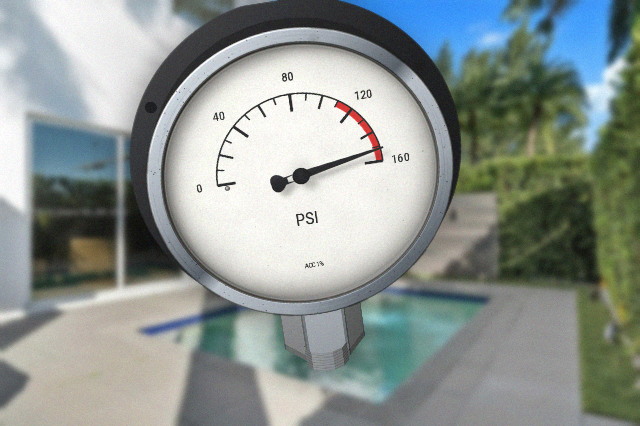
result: 150 psi
